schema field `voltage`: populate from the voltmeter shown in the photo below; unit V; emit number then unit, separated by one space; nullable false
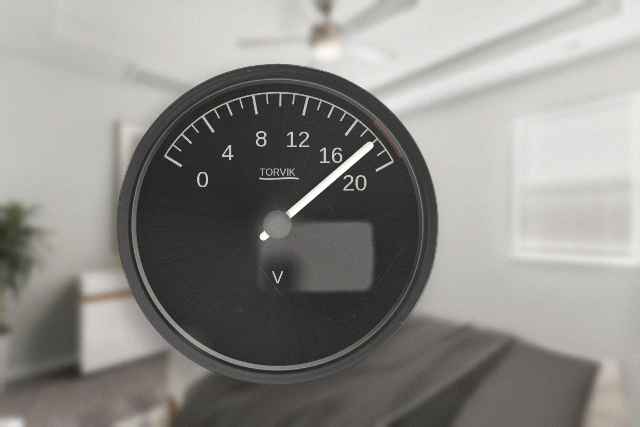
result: 18 V
